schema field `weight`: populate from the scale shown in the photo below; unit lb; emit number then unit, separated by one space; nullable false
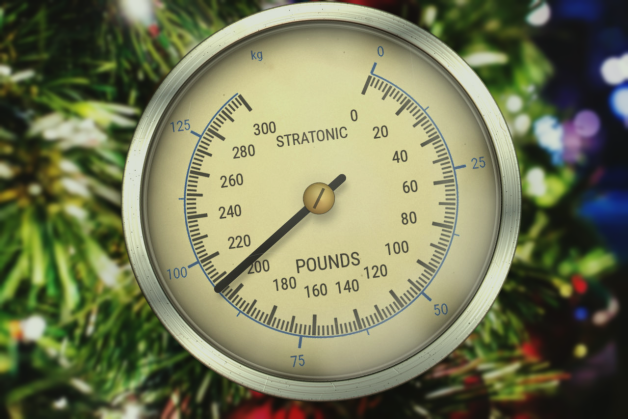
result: 206 lb
